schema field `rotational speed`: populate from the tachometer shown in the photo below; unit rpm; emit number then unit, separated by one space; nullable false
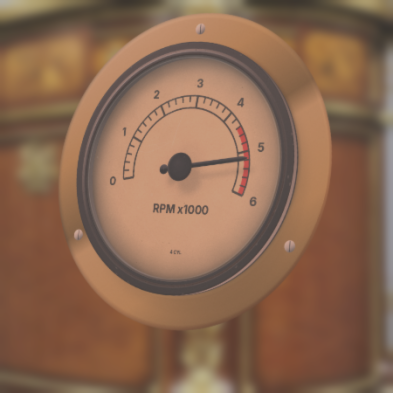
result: 5200 rpm
